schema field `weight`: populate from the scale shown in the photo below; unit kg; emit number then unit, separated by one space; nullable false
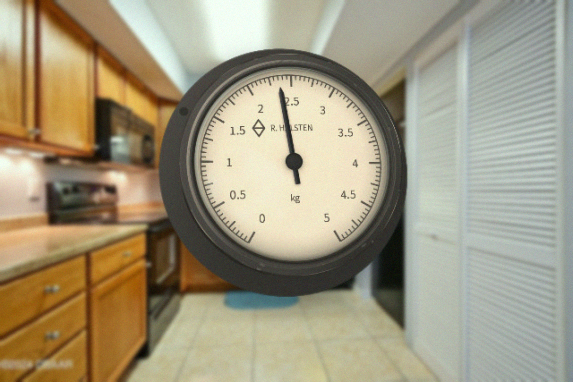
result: 2.35 kg
